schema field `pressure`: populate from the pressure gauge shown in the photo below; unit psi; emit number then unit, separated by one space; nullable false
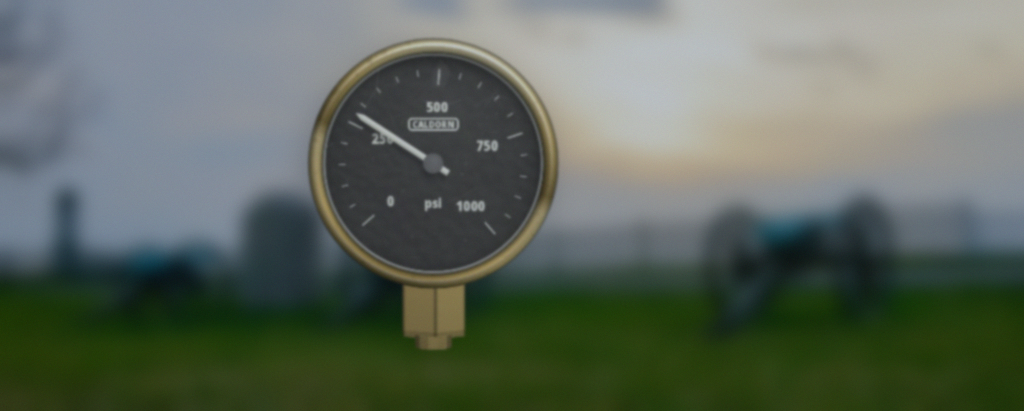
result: 275 psi
